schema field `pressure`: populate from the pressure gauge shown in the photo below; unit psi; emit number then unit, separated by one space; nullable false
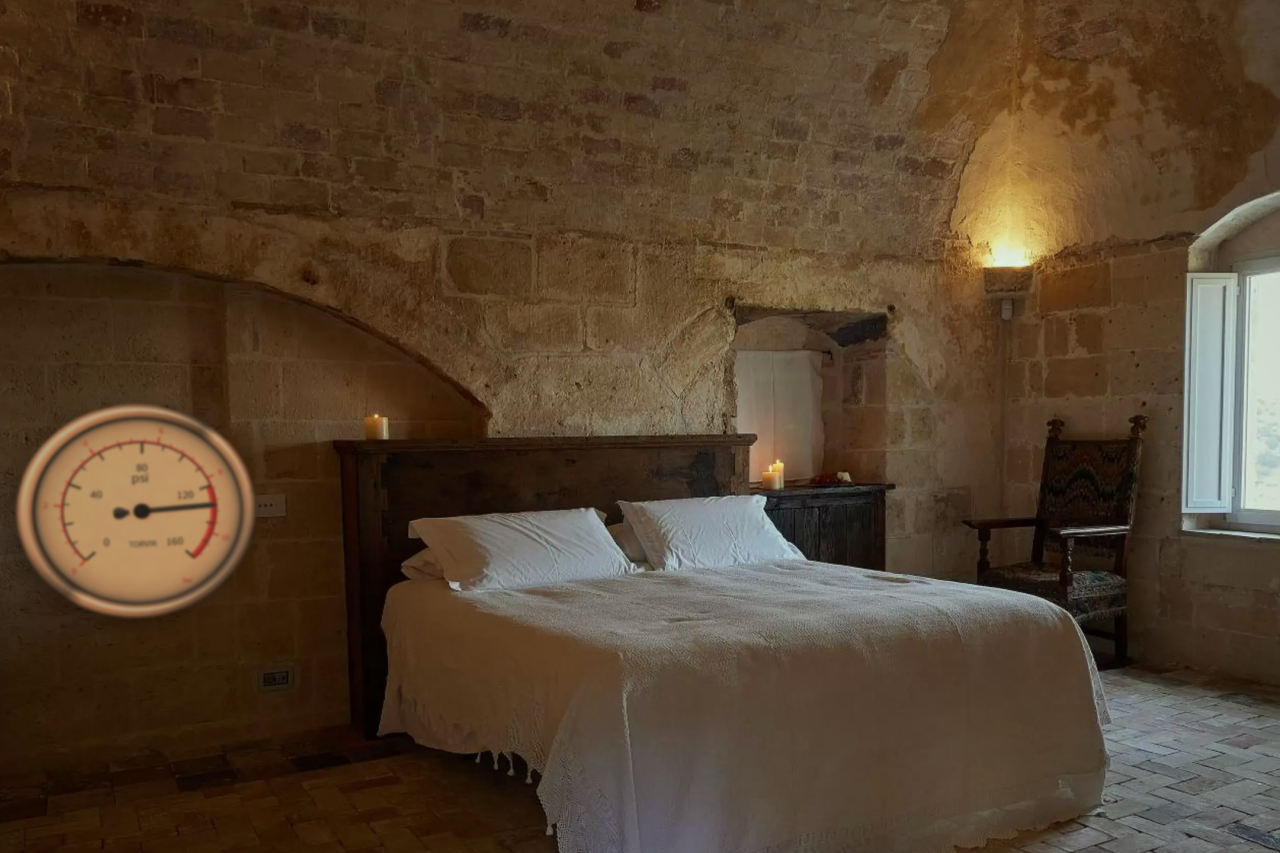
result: 130 psi
